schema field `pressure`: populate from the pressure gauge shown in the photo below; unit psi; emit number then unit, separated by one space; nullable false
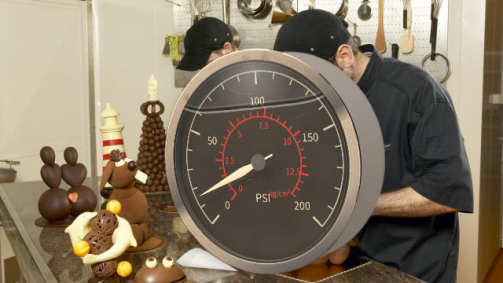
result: 15 psi
